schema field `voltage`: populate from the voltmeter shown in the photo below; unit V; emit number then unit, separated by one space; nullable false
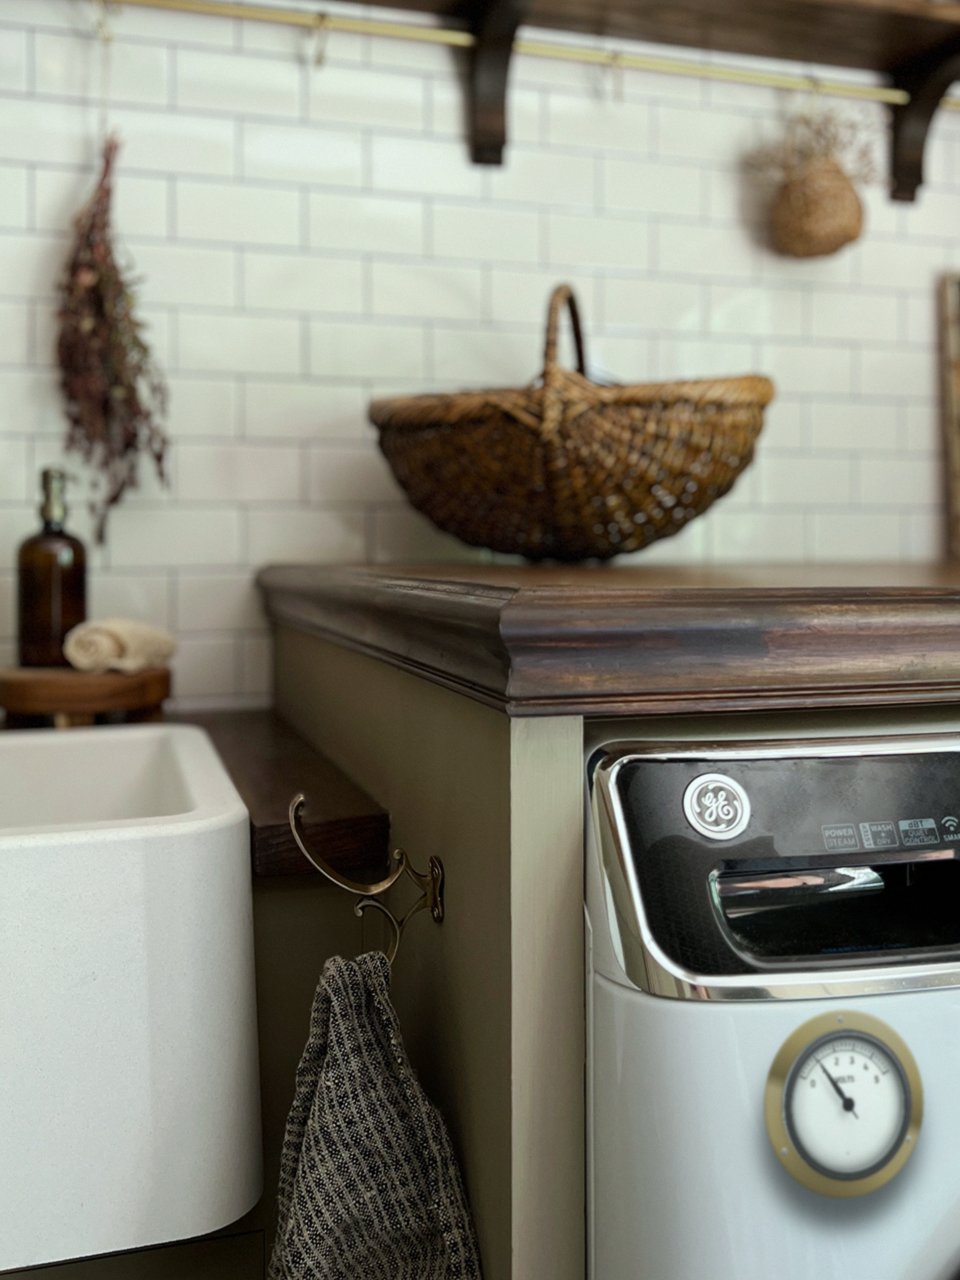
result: 1 V
